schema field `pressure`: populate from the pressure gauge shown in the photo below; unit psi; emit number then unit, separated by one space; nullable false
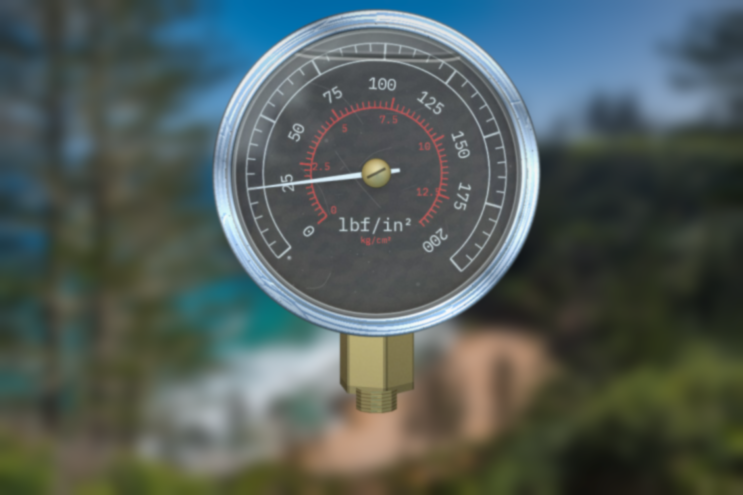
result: 25 psi
